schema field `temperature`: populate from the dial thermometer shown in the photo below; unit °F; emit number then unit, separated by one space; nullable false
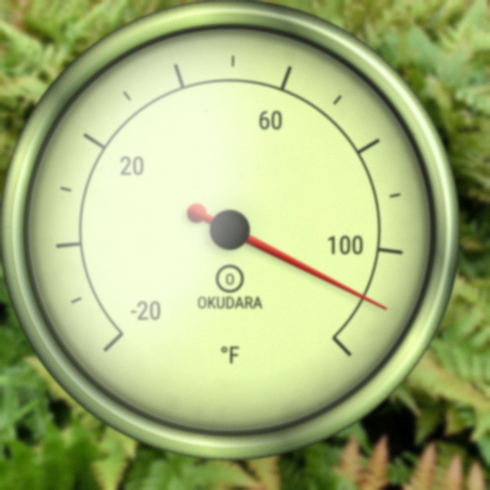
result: 110 °F
